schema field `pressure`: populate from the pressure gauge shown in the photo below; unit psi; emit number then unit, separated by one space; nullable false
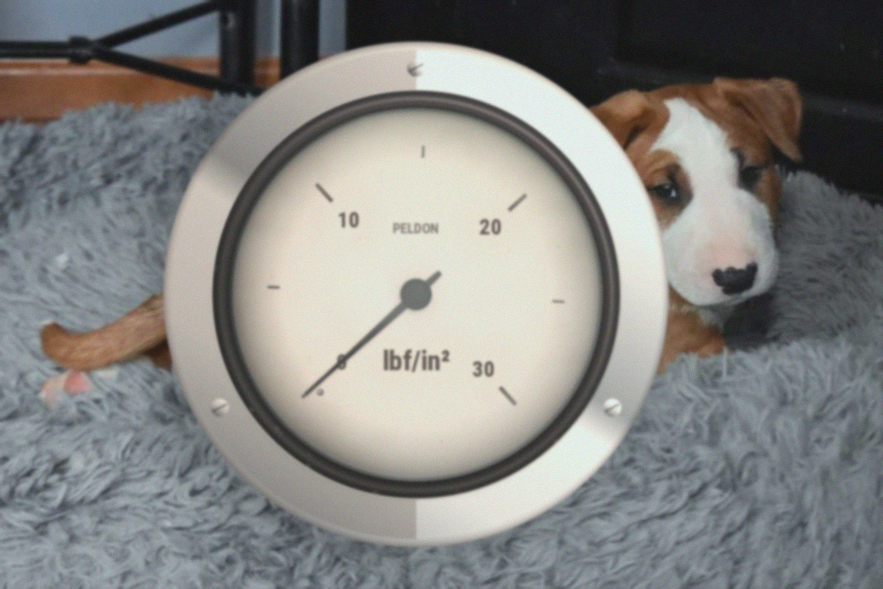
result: 0 psi
